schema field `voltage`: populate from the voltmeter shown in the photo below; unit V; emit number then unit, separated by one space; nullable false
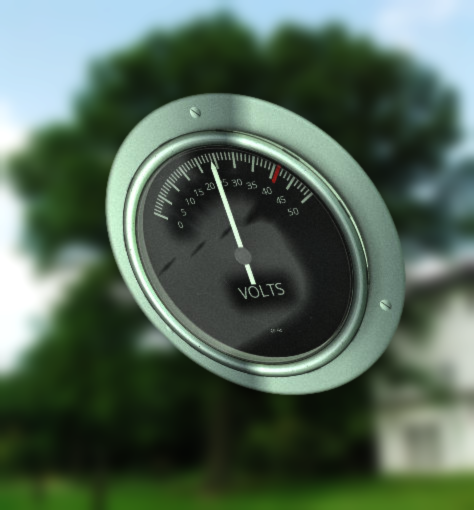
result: 25 V
